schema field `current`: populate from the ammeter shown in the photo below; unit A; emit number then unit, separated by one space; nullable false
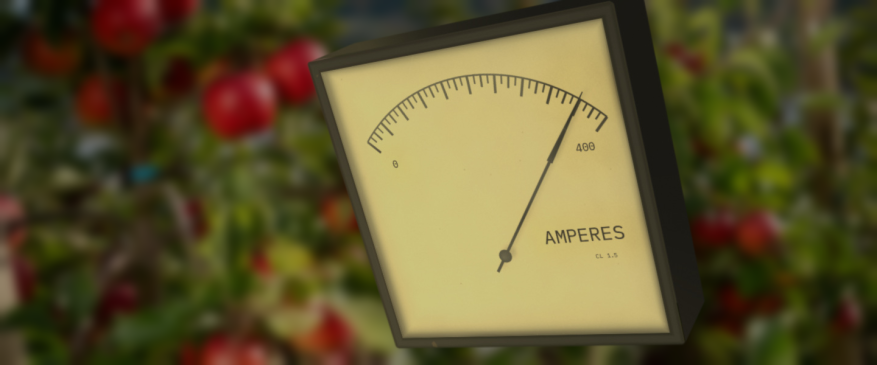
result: 360 A
